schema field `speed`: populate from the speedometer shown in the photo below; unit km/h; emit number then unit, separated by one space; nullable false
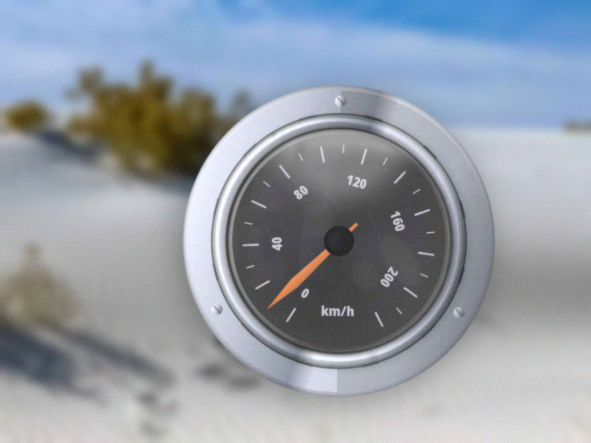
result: 10 km/h
